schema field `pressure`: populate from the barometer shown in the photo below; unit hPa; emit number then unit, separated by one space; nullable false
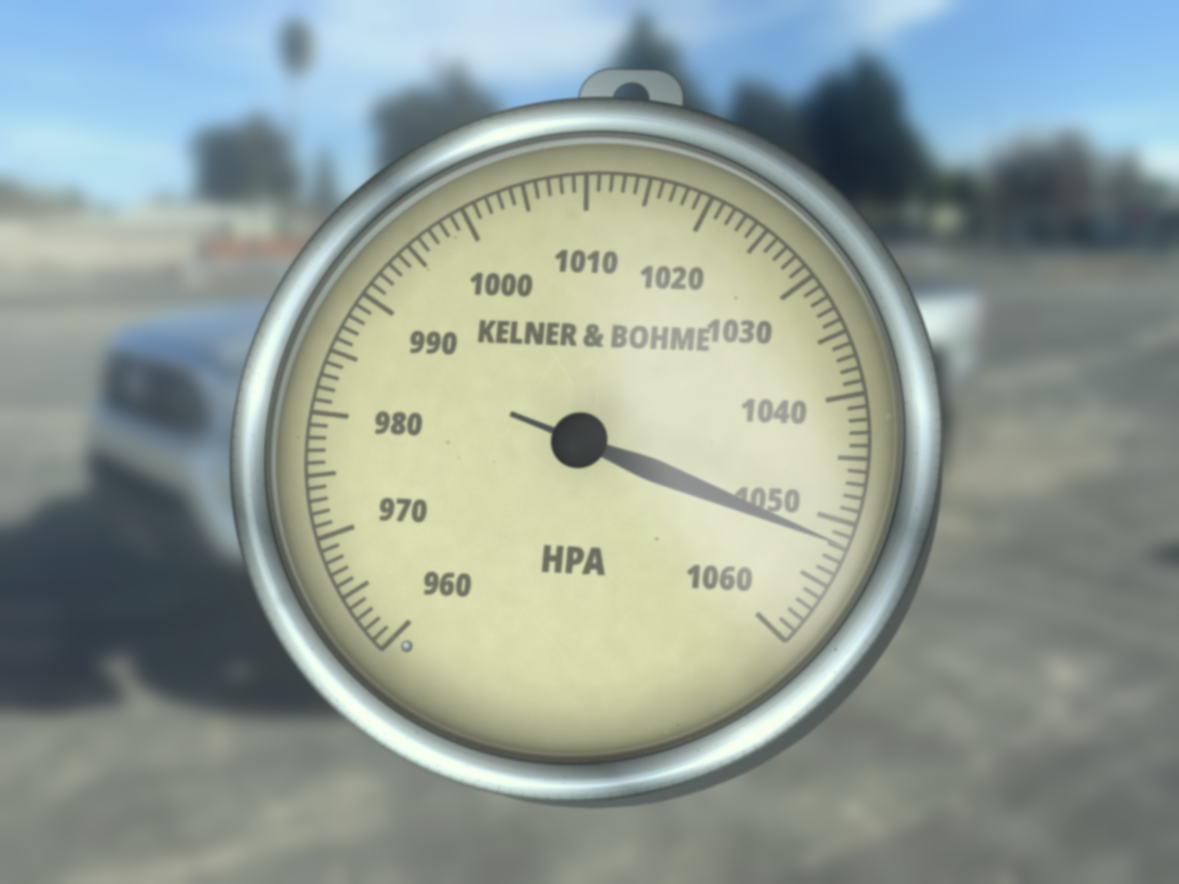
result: 1052 hPa
